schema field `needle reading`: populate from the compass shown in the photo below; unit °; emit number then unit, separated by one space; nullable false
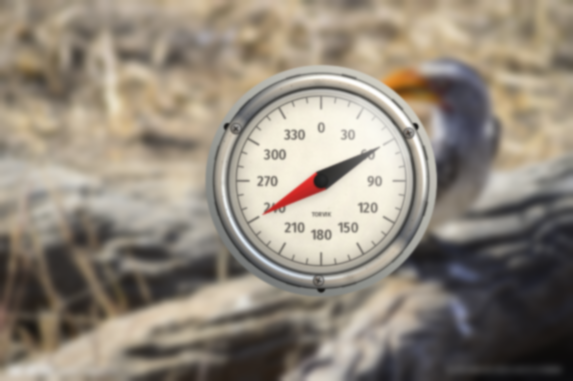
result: 240 °
